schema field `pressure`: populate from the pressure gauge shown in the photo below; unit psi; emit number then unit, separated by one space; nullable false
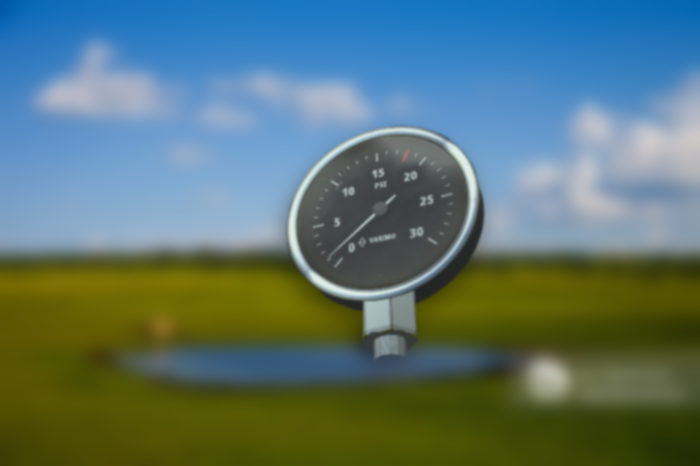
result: 1 psi
